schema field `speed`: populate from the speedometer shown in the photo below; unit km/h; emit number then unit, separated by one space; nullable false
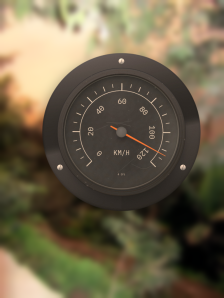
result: 112.5 km/h
